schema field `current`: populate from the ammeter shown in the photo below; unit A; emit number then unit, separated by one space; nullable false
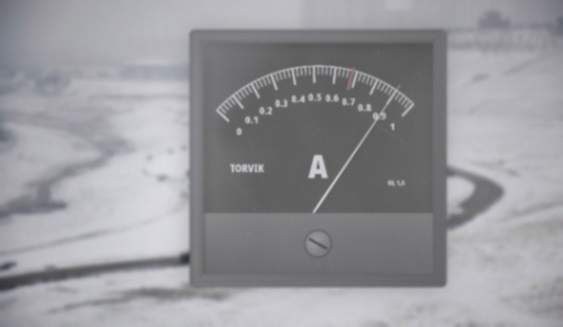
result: 0.9 A
